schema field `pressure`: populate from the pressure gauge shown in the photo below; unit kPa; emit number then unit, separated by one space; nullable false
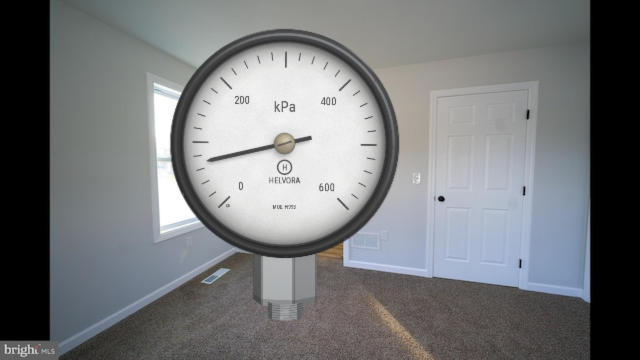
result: 70 kPa
